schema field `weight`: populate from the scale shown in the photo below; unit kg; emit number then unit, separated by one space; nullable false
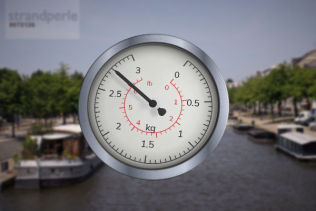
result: 2.75 kg
